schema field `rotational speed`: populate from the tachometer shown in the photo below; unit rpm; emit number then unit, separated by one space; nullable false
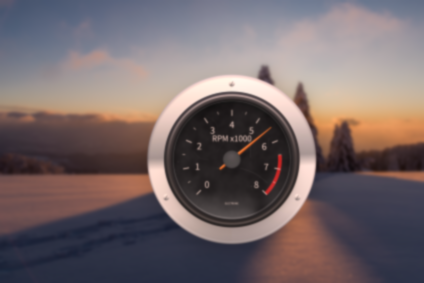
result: 5500 rpm
